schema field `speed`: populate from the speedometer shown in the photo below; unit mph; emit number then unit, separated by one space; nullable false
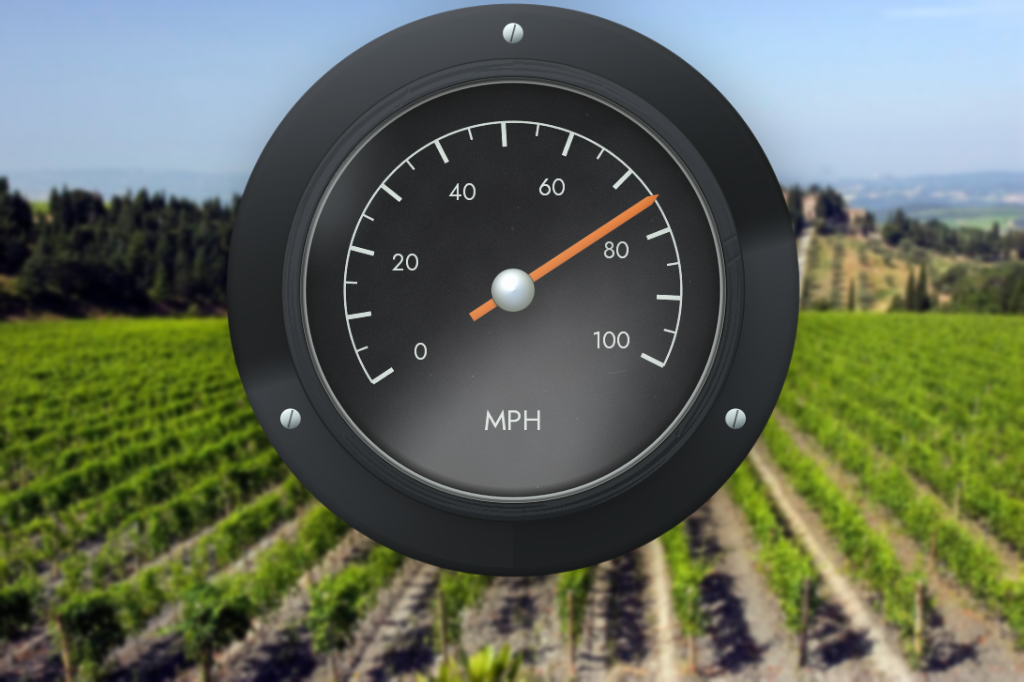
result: 75 mph
